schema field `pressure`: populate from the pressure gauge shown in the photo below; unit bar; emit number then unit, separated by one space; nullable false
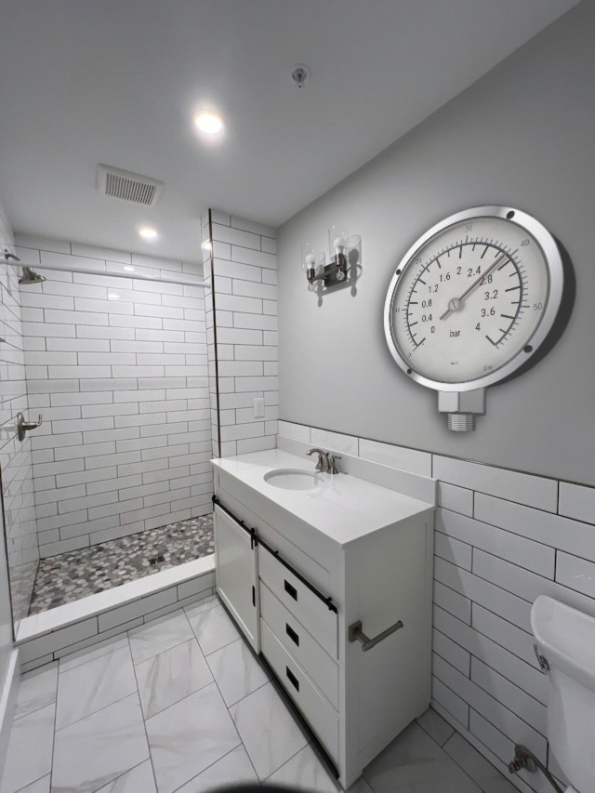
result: 2.7 bar
